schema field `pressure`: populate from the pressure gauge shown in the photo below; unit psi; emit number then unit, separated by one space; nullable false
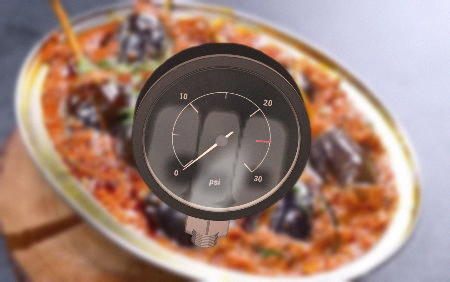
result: 0 psi
